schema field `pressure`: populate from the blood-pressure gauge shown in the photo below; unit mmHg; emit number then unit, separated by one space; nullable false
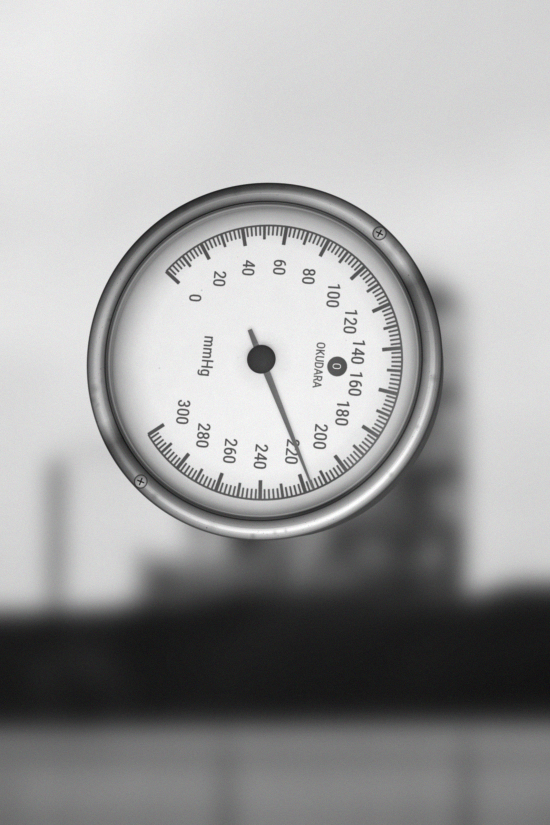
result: 216 mmHg
